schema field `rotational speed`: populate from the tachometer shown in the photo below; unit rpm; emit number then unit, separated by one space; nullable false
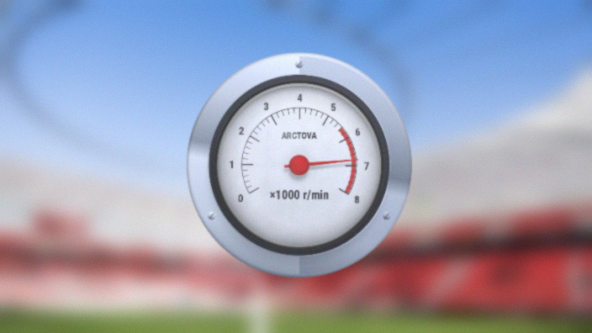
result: 6800 rpm
